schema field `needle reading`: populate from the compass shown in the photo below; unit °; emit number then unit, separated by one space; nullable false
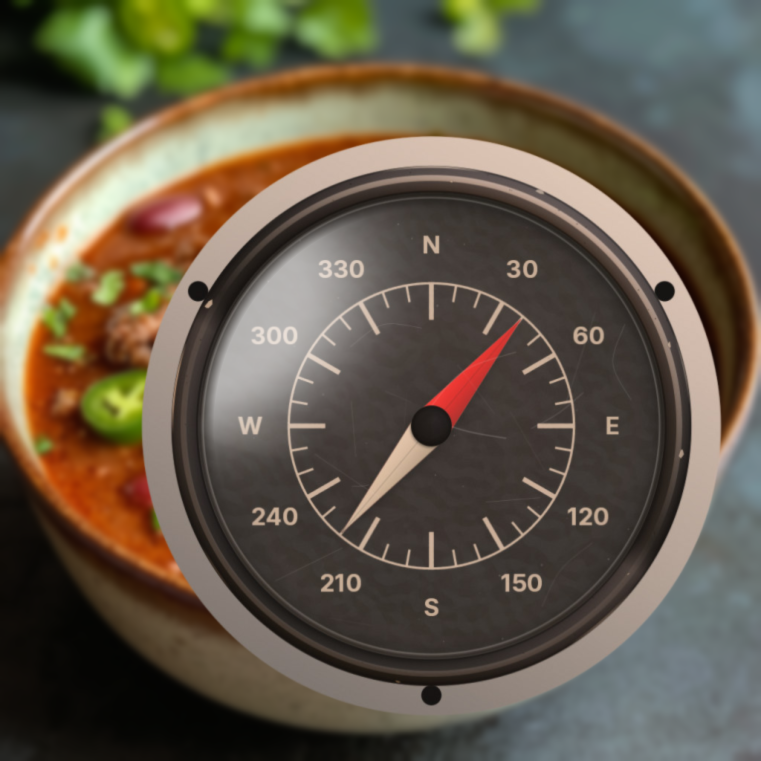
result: 40 °
